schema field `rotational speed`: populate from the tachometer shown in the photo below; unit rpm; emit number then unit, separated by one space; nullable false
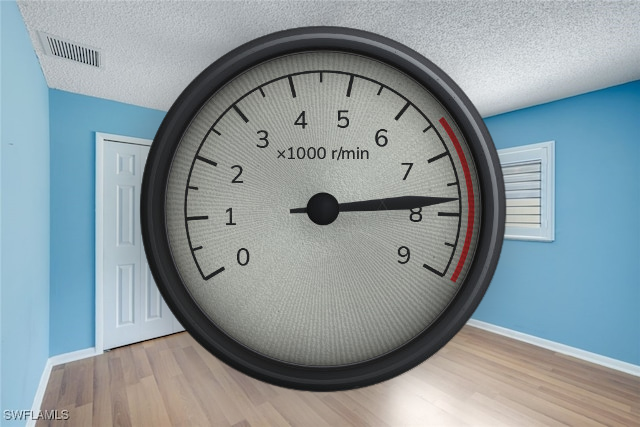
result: 7750 rpm
